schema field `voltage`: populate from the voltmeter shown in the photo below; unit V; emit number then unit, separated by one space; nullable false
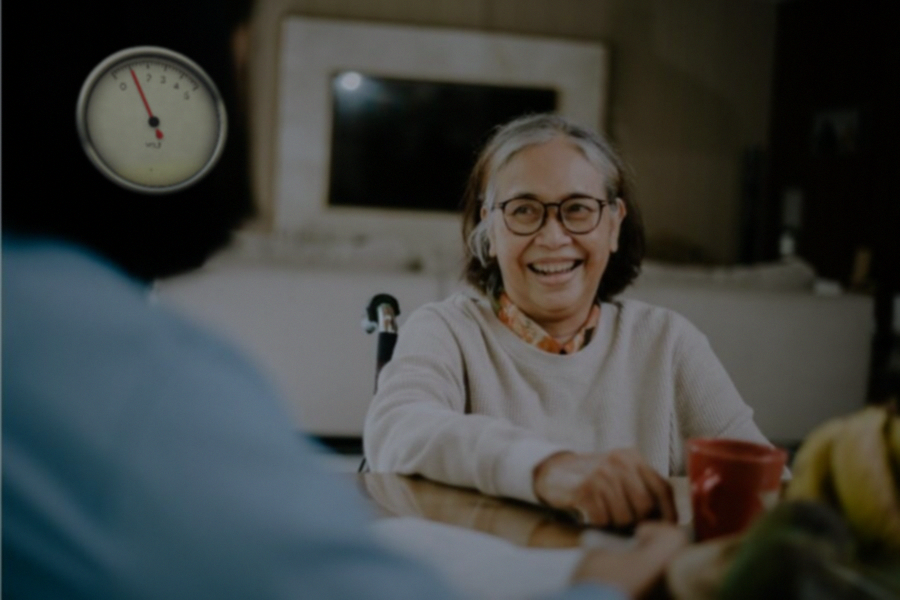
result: 1 V
